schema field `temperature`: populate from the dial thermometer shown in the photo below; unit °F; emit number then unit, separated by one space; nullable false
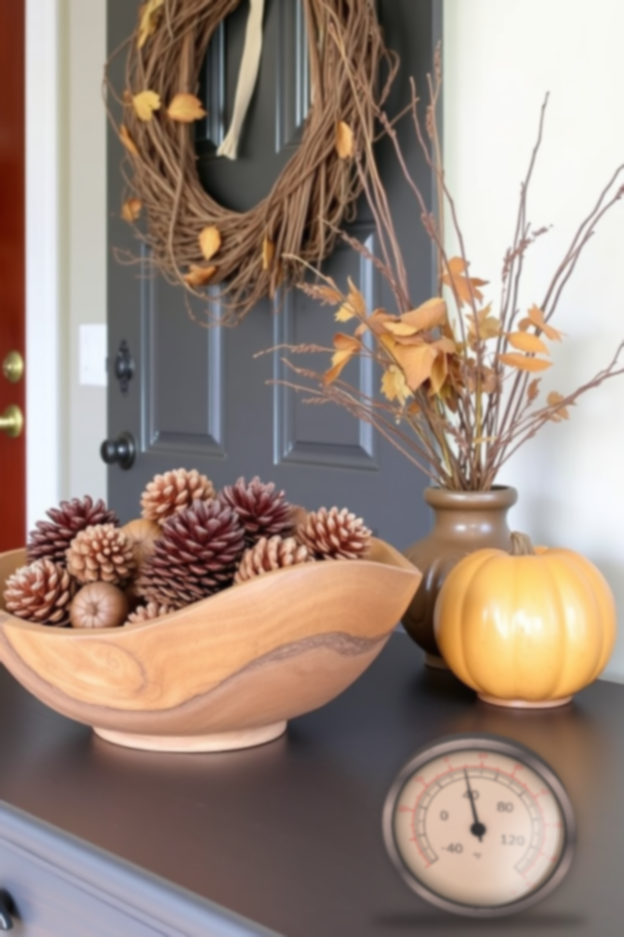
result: 40 °F
